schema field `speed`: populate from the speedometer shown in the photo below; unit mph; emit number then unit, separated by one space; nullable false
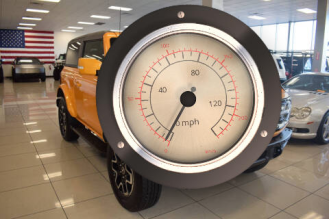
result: 2.5 mph
